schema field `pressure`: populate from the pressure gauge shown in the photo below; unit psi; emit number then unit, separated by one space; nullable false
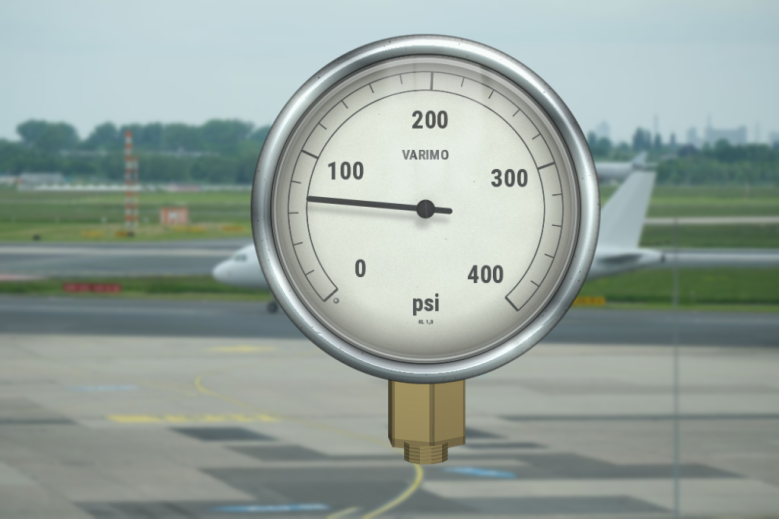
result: 70 psi
